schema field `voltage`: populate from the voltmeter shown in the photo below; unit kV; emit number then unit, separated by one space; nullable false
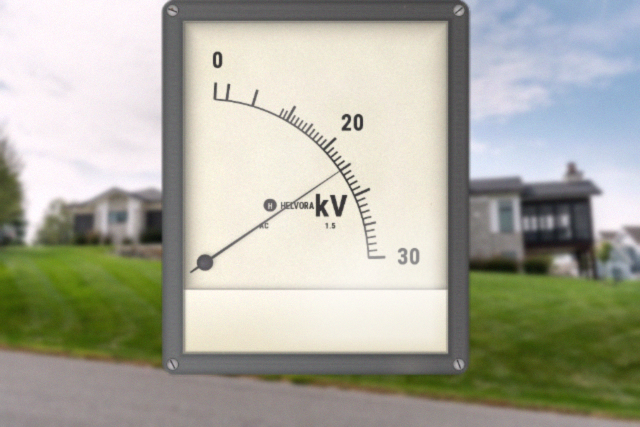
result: 22.5 kV
